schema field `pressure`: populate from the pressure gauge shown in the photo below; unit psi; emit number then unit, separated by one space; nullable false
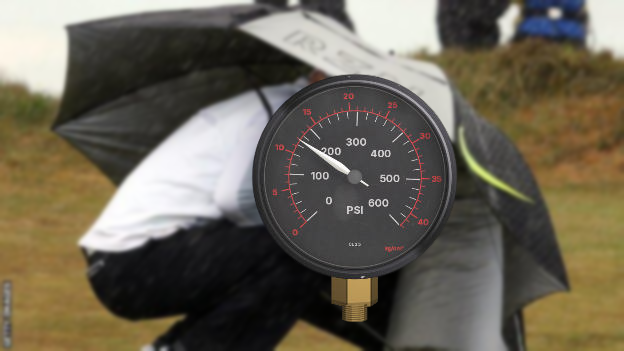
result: 170 psi
